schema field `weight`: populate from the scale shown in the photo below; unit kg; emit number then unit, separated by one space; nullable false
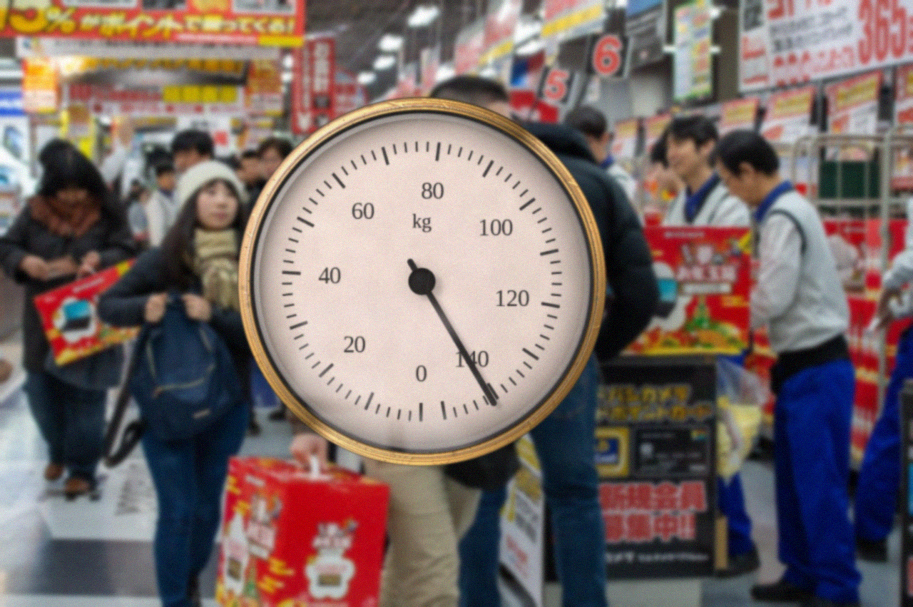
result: 141 kg
